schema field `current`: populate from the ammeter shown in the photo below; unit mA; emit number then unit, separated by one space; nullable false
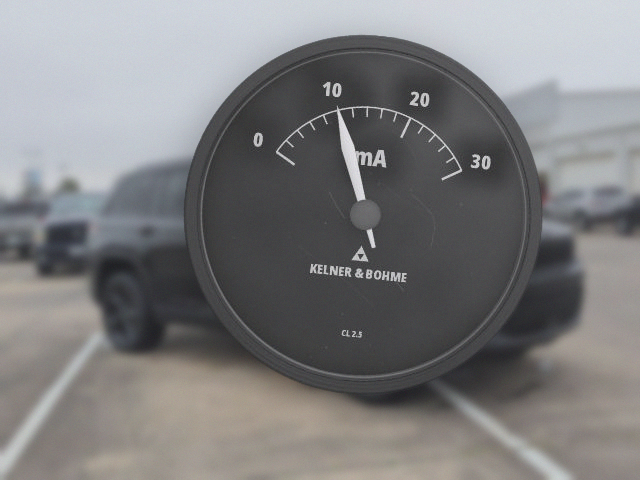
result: 10 mA
